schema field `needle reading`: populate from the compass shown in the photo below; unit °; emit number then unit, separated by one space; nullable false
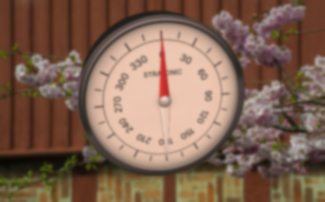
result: 0 °
